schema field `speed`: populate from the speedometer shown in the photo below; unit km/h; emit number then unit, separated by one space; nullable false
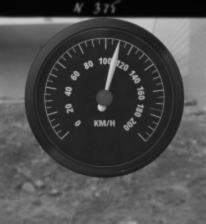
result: 110 km/h
